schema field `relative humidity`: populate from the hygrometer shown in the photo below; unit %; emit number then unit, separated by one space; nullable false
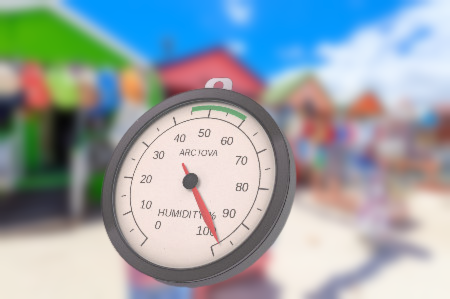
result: 97.5 %
